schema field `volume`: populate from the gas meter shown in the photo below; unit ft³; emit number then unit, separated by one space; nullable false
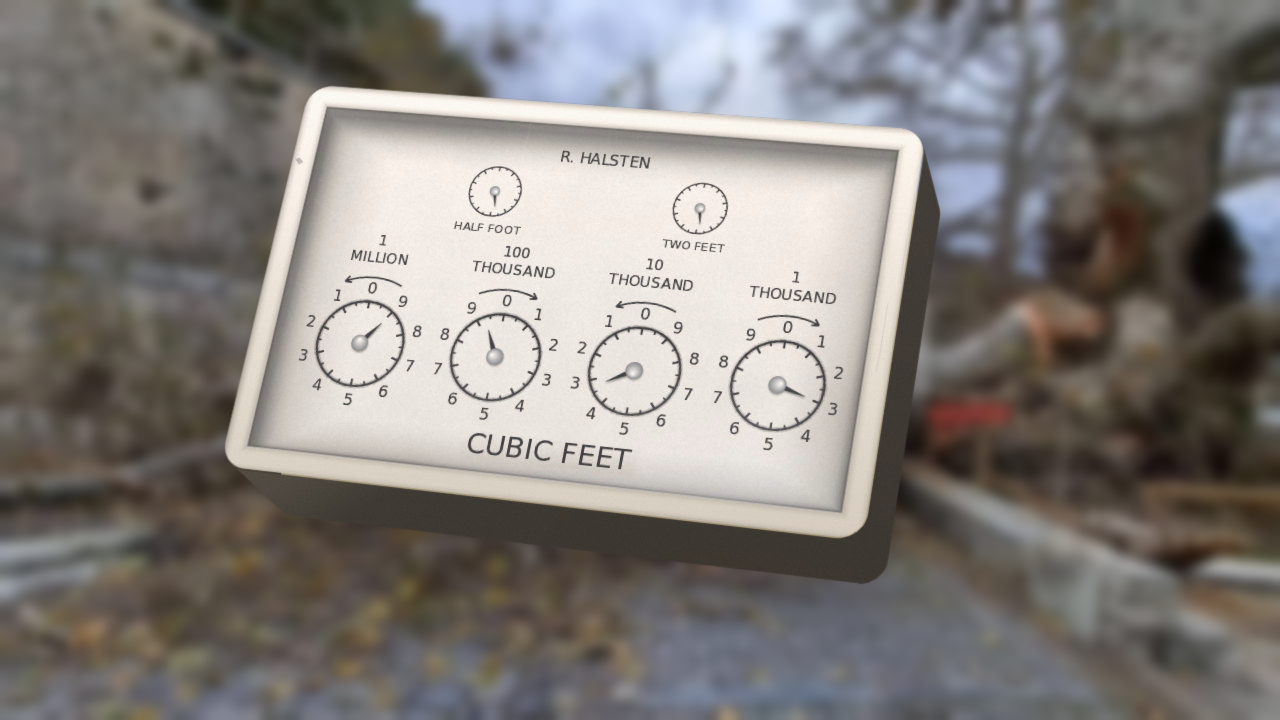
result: 893300 ft³
